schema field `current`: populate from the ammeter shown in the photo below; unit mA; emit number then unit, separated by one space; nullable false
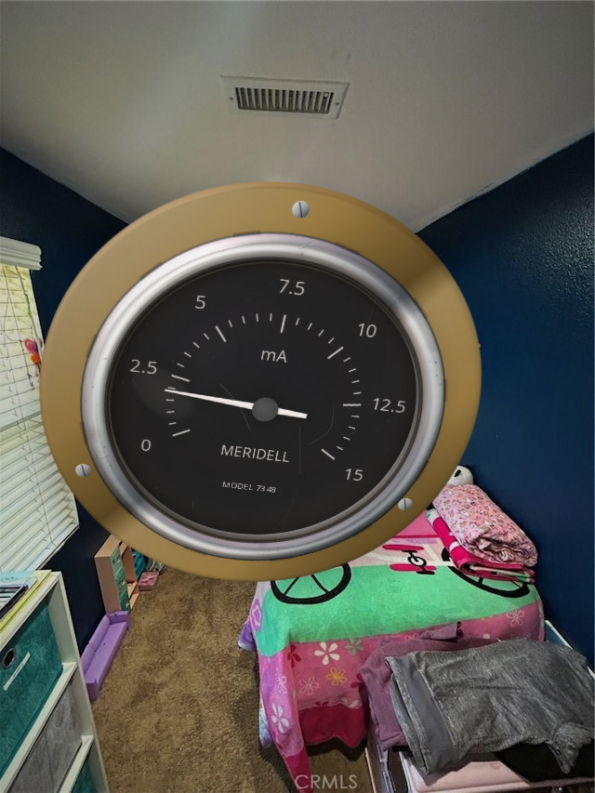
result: 2 mA
